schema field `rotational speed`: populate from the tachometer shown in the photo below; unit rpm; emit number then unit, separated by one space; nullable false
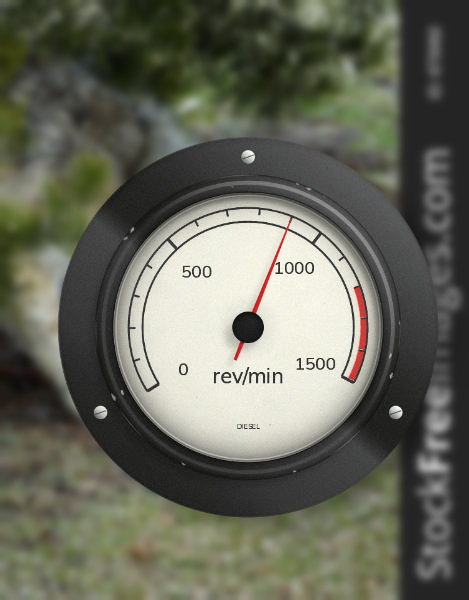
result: 900 rpm
